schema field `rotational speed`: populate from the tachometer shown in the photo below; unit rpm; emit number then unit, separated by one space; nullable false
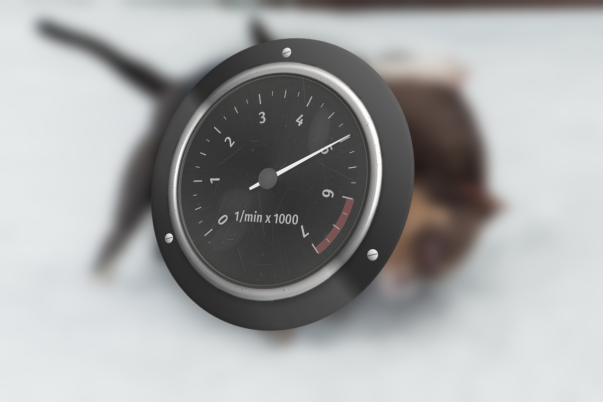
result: 5000 rpm
